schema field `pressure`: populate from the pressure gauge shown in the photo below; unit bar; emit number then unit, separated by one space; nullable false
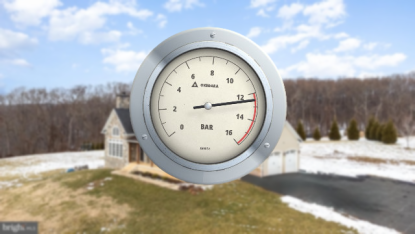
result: 12.5 bar
